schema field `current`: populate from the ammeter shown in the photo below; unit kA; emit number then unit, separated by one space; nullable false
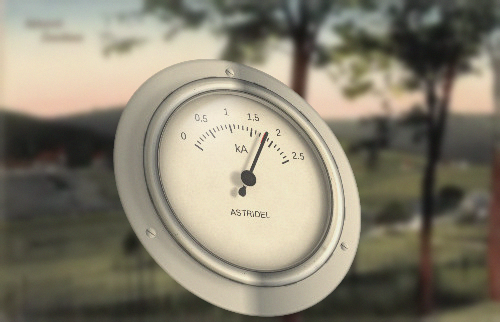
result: 1.8 kA
